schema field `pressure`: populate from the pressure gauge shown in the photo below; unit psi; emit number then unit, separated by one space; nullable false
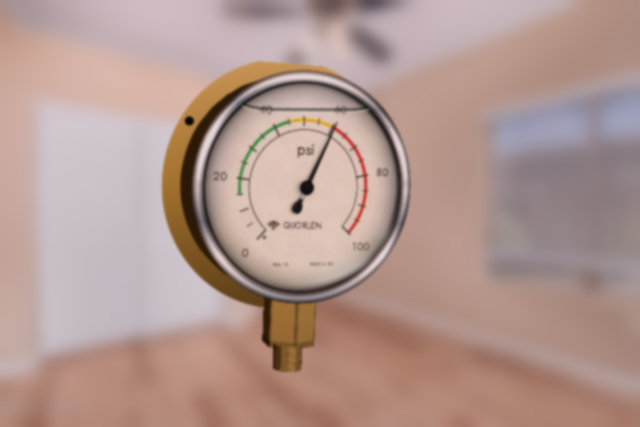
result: 60 psi
